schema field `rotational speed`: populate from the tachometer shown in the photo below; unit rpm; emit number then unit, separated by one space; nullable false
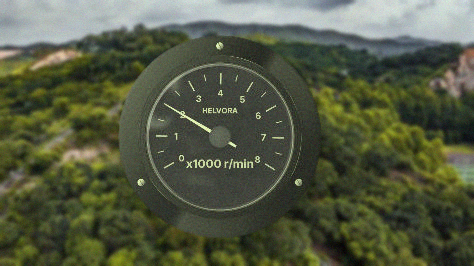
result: 2000 rpm
